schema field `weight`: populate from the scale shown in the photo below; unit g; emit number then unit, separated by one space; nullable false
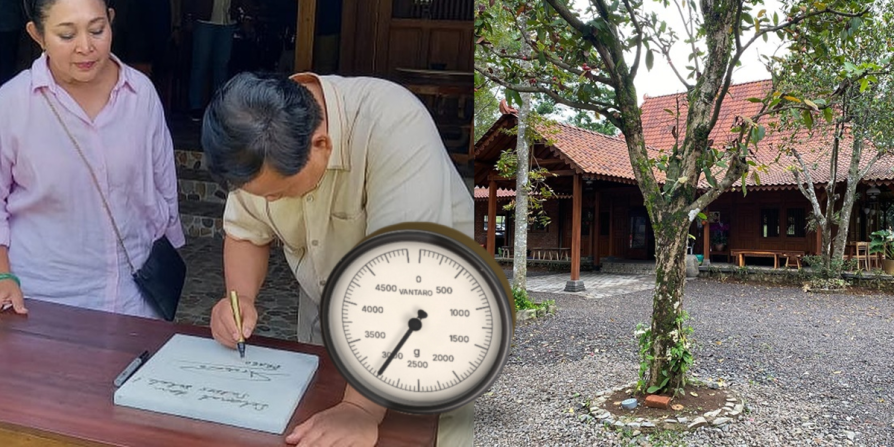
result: 3000 g
